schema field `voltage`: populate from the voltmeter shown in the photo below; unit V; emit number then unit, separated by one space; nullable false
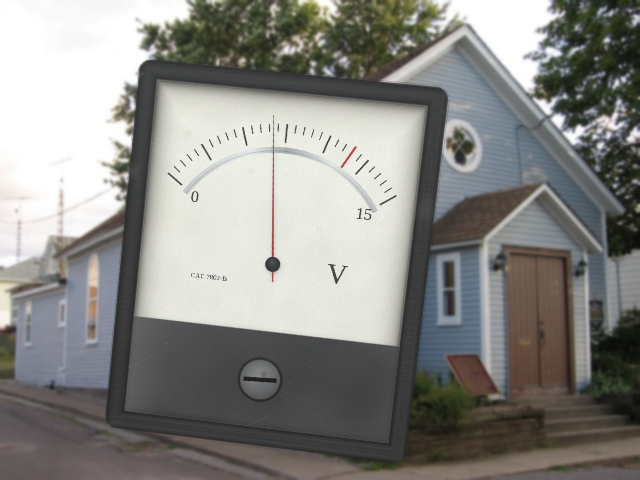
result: 6.75 V
